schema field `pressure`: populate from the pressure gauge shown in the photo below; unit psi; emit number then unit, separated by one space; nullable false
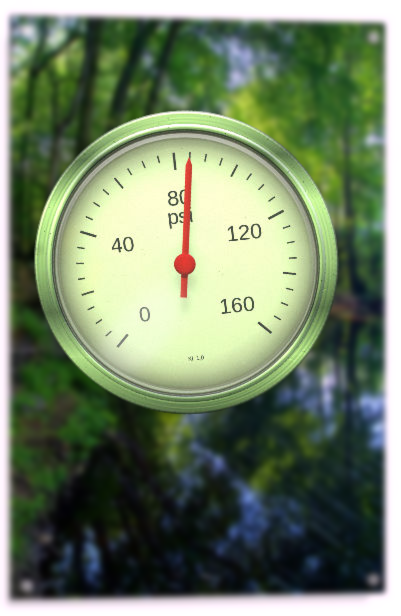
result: 85 psi
